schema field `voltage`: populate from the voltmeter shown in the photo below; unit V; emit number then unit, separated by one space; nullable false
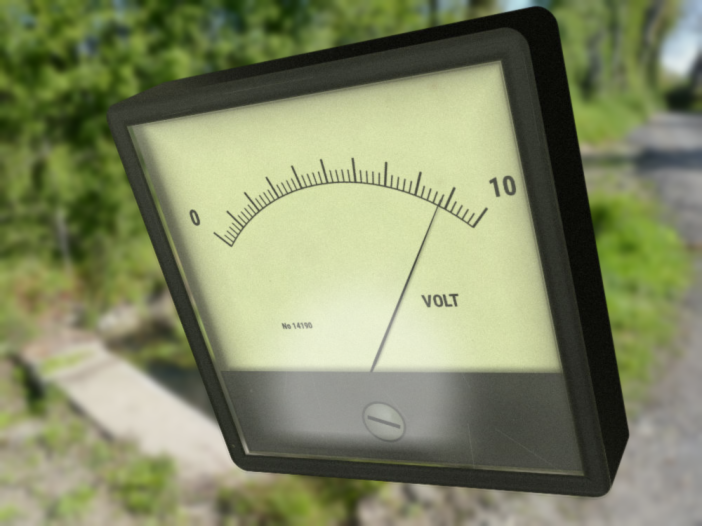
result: 8.8 V
